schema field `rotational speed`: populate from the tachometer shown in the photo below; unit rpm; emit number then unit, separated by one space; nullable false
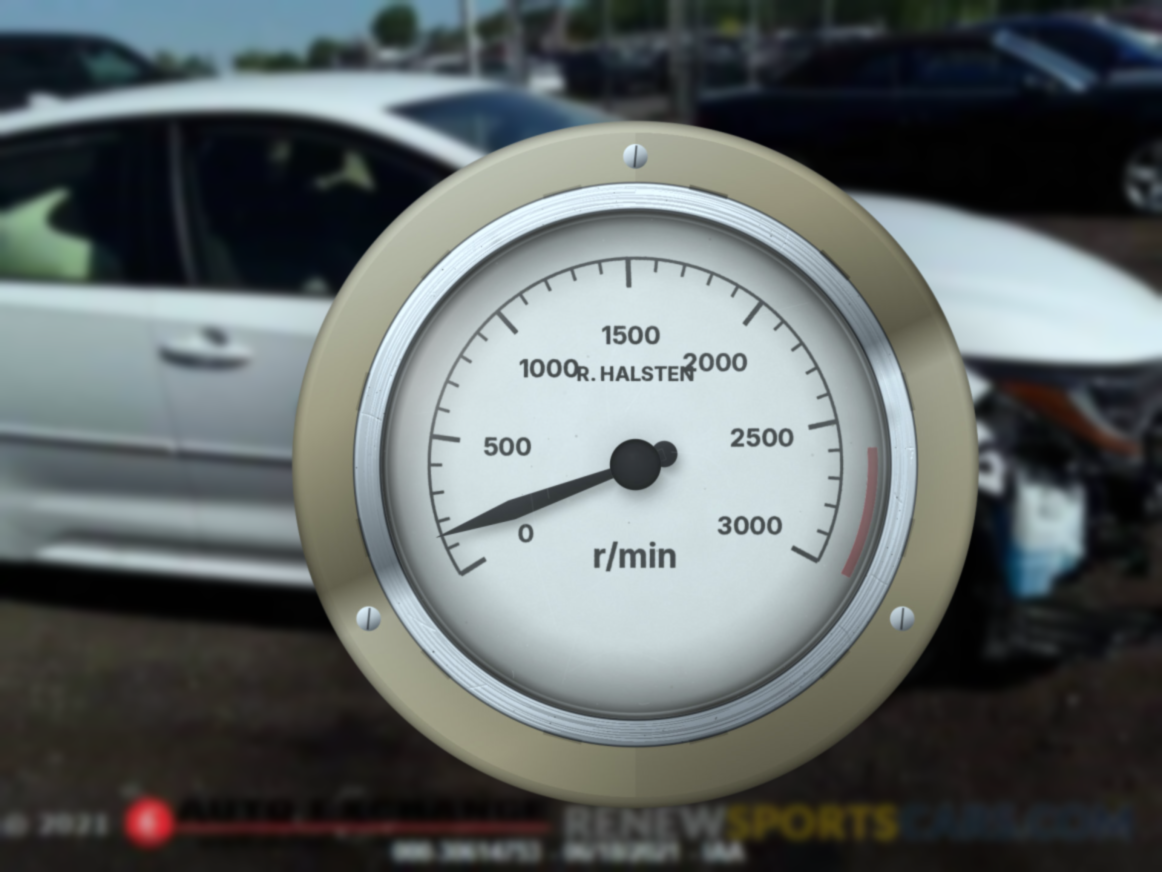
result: 150 rpm
